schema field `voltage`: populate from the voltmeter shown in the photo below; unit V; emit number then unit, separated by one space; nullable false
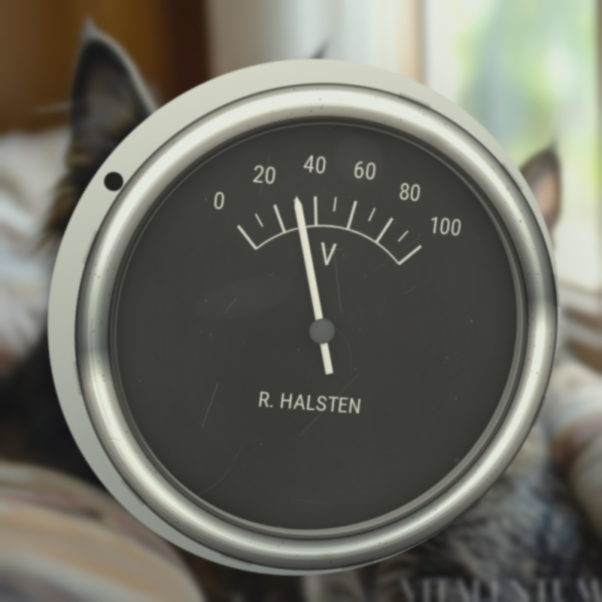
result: 30 V
